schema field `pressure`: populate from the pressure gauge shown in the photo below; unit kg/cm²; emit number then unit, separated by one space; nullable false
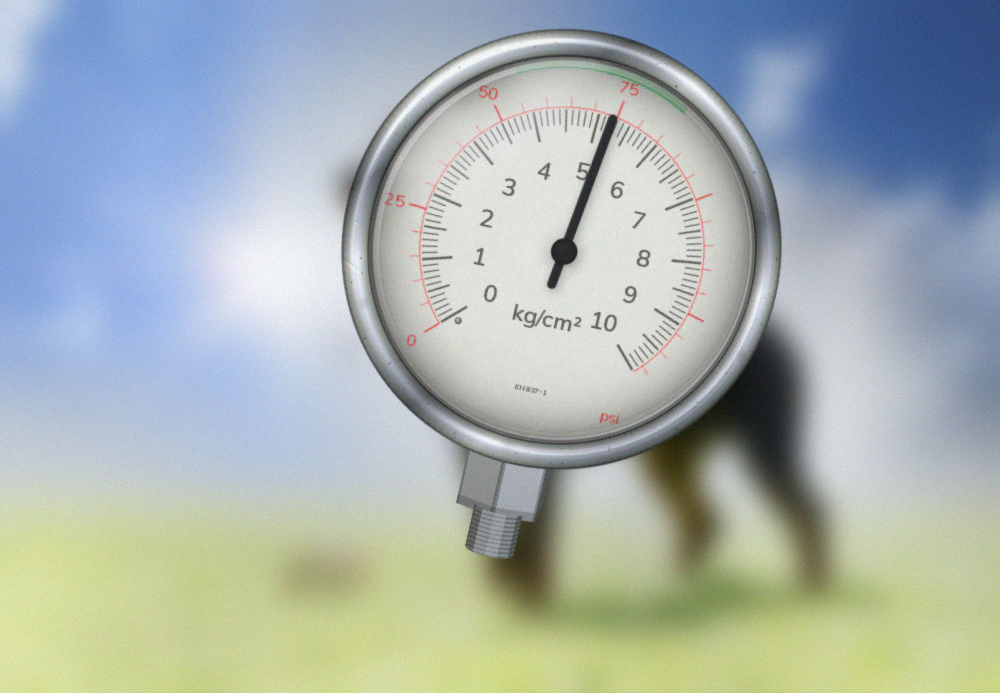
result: 5.2 kg/cm²
